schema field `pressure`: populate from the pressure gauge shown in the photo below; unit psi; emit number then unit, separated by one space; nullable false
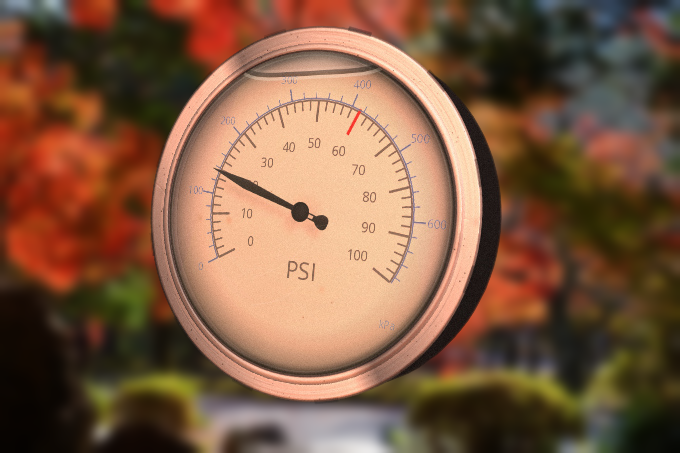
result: 20 psi
